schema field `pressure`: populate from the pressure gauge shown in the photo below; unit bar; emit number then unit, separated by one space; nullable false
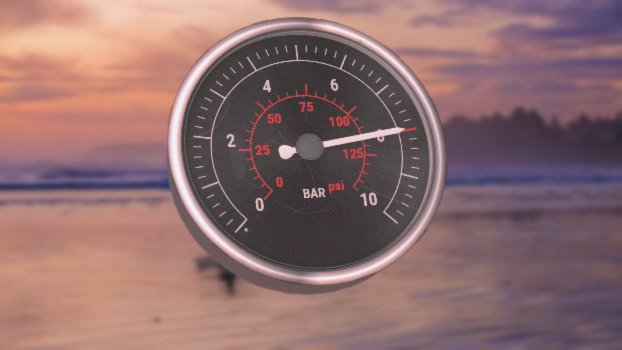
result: 8 bar
